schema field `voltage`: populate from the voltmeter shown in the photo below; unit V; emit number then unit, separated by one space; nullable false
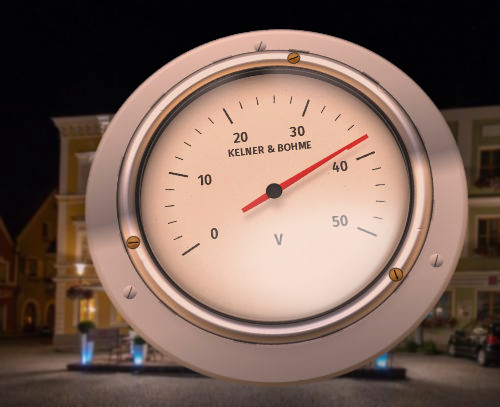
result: 38 V
